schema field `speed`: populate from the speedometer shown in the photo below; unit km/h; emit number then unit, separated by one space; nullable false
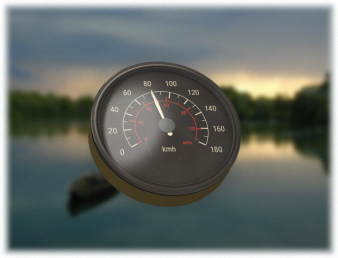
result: 80 km/h
